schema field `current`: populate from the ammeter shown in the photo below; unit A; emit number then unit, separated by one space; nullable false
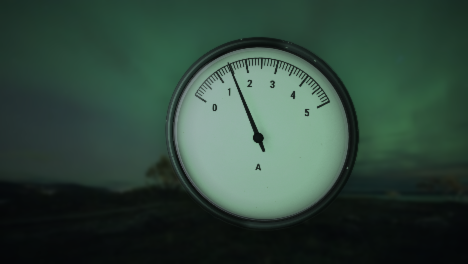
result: 1.5 A
